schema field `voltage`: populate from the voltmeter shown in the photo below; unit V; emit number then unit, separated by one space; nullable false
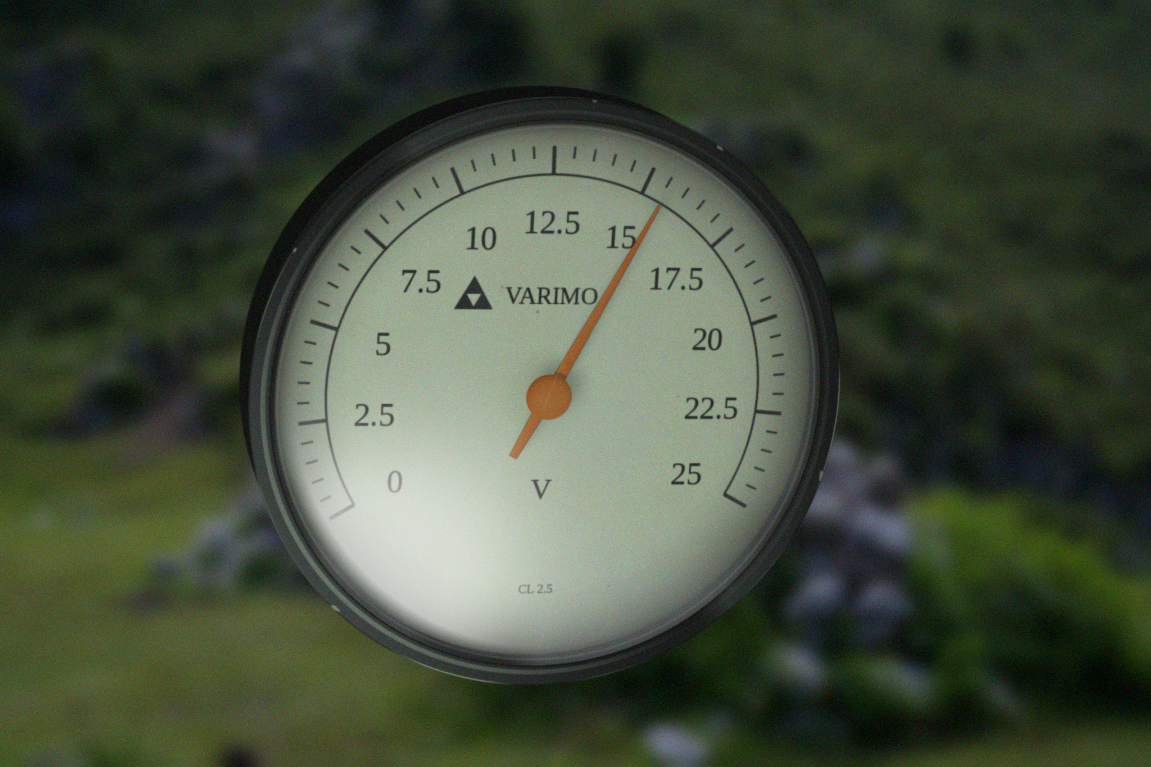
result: 15.5 V
